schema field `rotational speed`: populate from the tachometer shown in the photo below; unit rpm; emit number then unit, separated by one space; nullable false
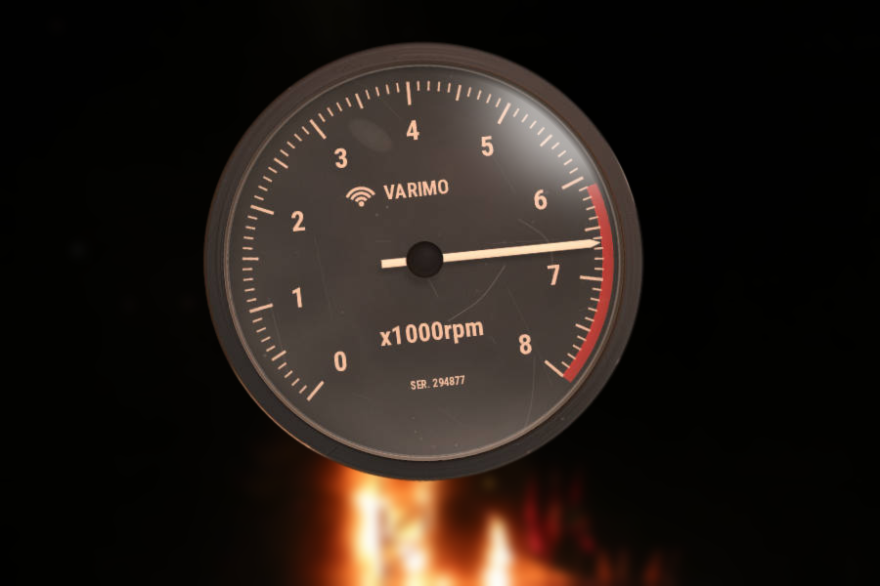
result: 6650 rpm
